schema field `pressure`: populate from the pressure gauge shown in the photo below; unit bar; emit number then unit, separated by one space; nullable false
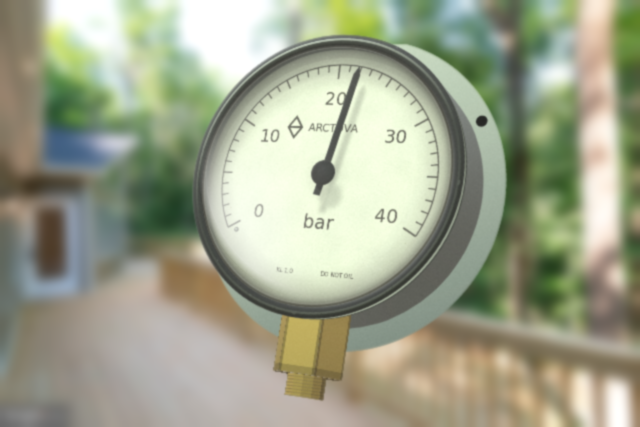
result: 22 bar
